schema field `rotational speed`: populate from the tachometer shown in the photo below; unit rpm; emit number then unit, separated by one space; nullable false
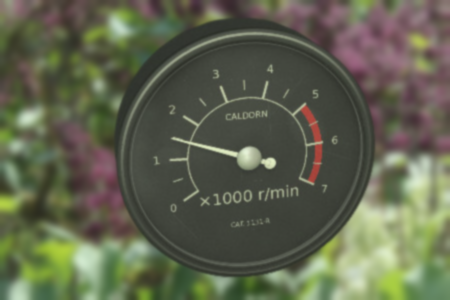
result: 1500 rpm
